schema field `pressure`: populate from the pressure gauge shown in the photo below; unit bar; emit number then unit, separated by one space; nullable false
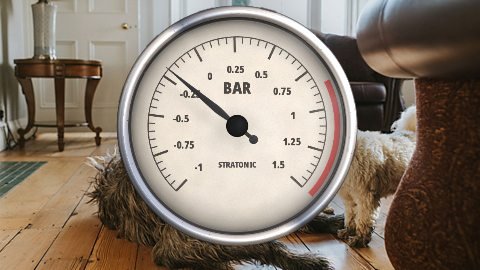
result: -0.2 bar
